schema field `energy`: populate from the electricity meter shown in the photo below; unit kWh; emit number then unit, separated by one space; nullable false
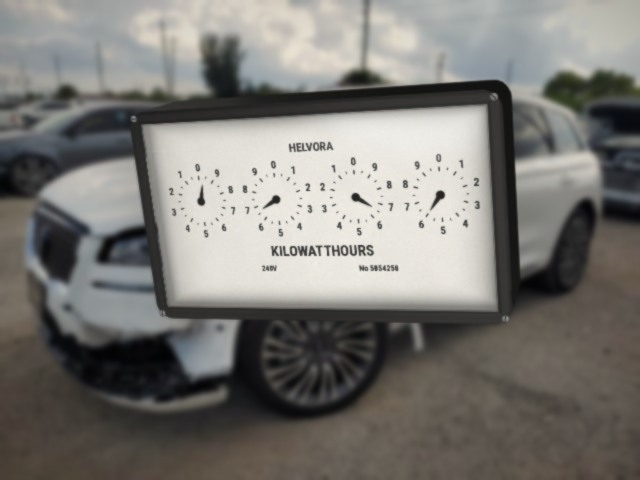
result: 9666 kWh
